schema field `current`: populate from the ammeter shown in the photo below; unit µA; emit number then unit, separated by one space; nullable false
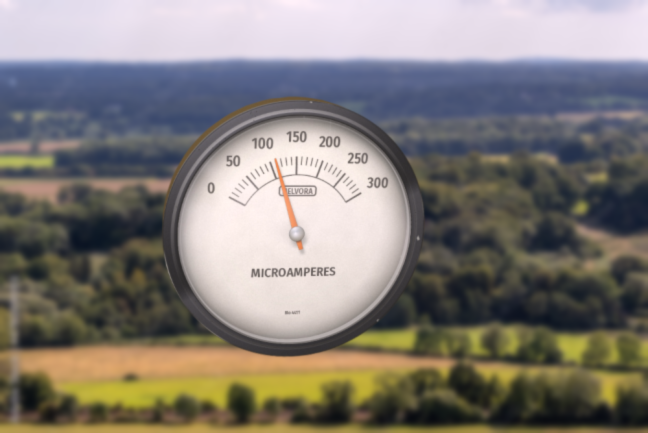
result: 110 µA
